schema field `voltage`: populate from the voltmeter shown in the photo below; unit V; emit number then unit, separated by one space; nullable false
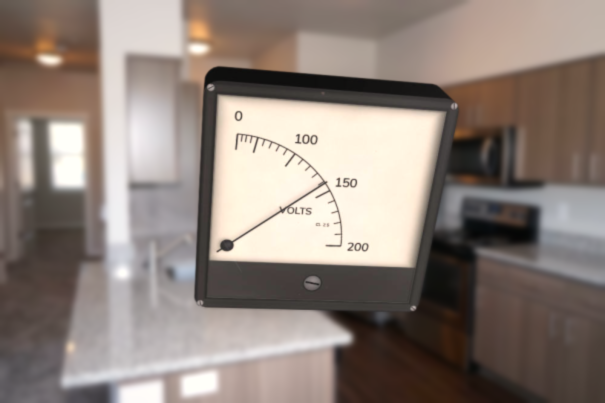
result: 140 V
